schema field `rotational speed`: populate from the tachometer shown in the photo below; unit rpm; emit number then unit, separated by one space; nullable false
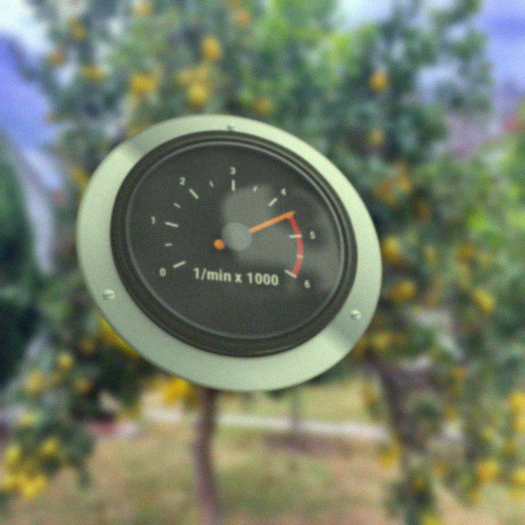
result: 4500 rpm
